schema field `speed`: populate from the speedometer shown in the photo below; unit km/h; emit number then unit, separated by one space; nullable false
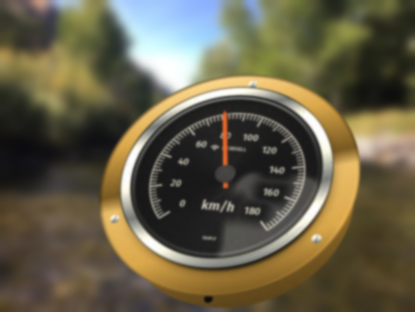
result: 80 km/h
